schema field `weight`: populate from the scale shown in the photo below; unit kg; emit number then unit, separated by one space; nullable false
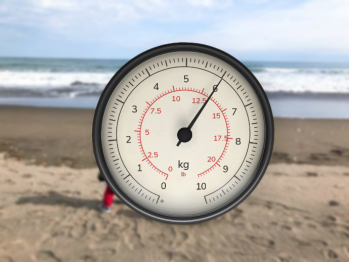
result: 6 kg
